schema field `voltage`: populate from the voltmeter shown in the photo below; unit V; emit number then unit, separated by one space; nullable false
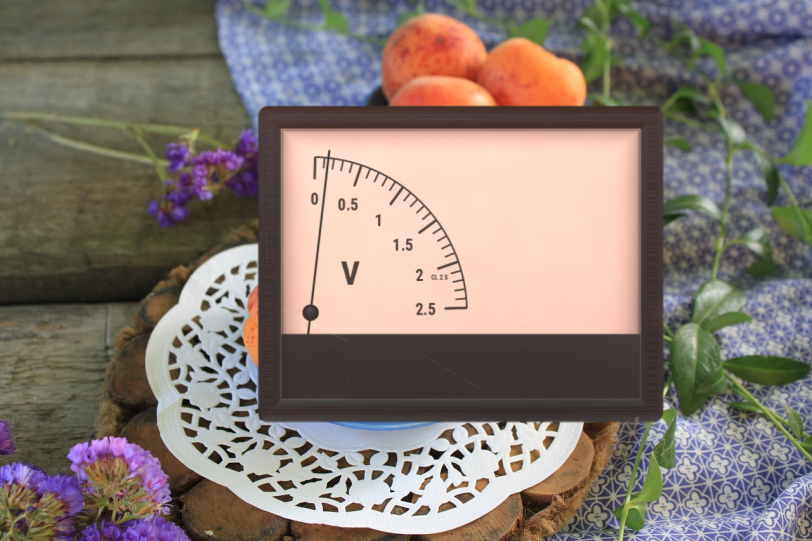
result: 0.15 V
